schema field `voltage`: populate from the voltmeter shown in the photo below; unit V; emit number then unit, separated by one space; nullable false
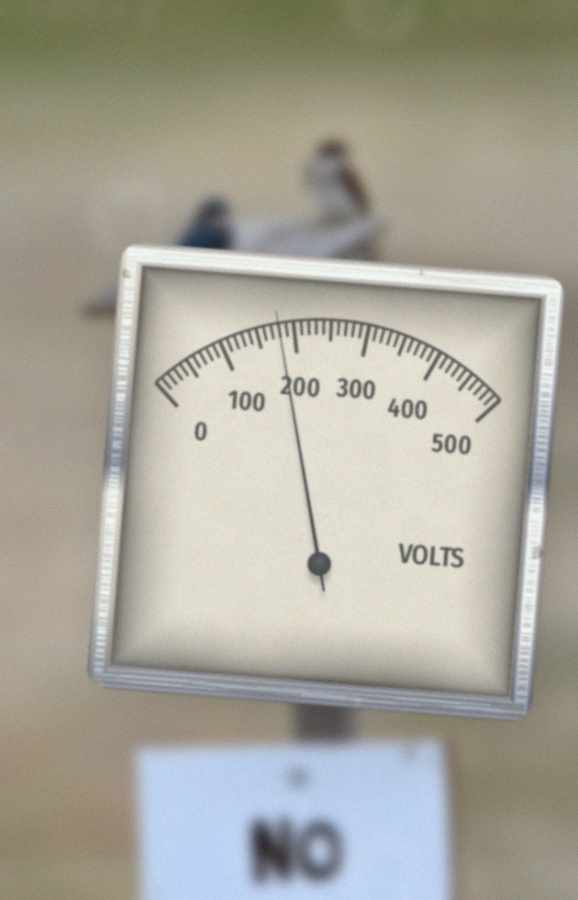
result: 180 V
